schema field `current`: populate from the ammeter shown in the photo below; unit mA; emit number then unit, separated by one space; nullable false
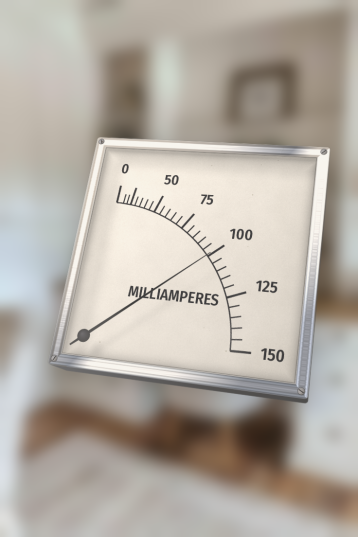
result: 100 mA
